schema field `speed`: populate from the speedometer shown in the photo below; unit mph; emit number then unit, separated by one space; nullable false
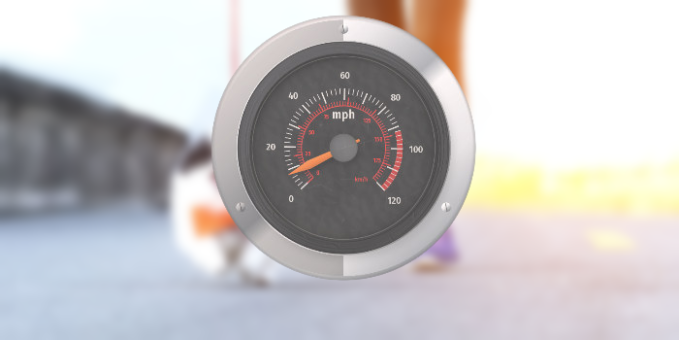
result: 8 mph
